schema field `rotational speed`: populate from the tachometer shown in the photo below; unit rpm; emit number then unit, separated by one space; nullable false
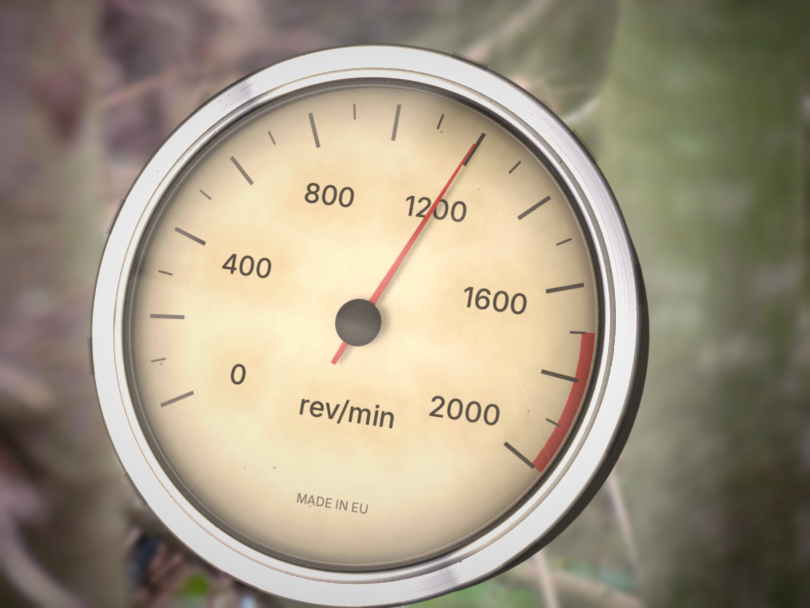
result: 1200 rpm
